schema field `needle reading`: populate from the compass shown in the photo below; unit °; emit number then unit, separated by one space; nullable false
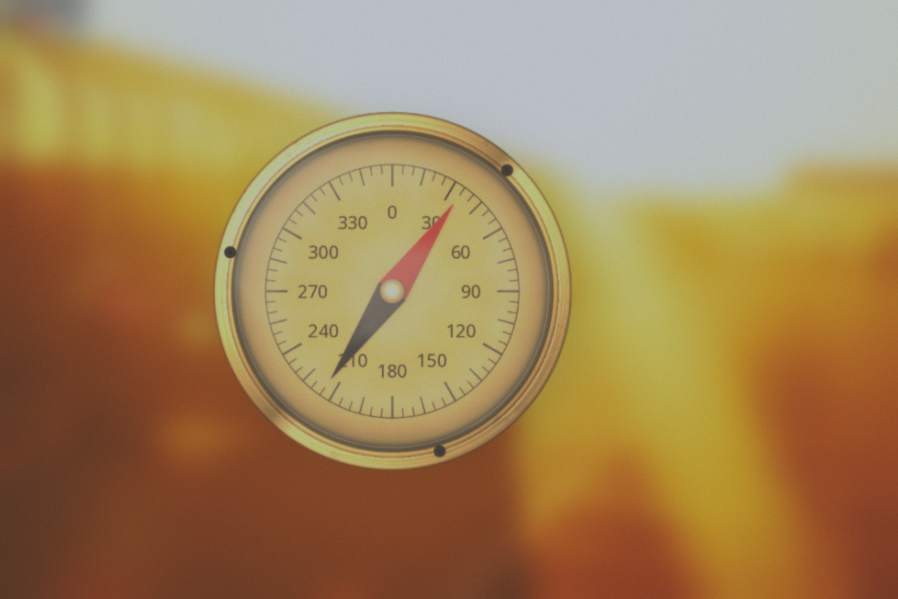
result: 35 °
